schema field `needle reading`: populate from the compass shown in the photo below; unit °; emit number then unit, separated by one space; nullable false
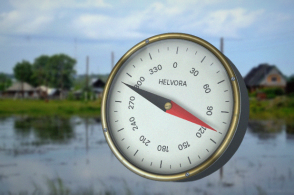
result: 110 °
